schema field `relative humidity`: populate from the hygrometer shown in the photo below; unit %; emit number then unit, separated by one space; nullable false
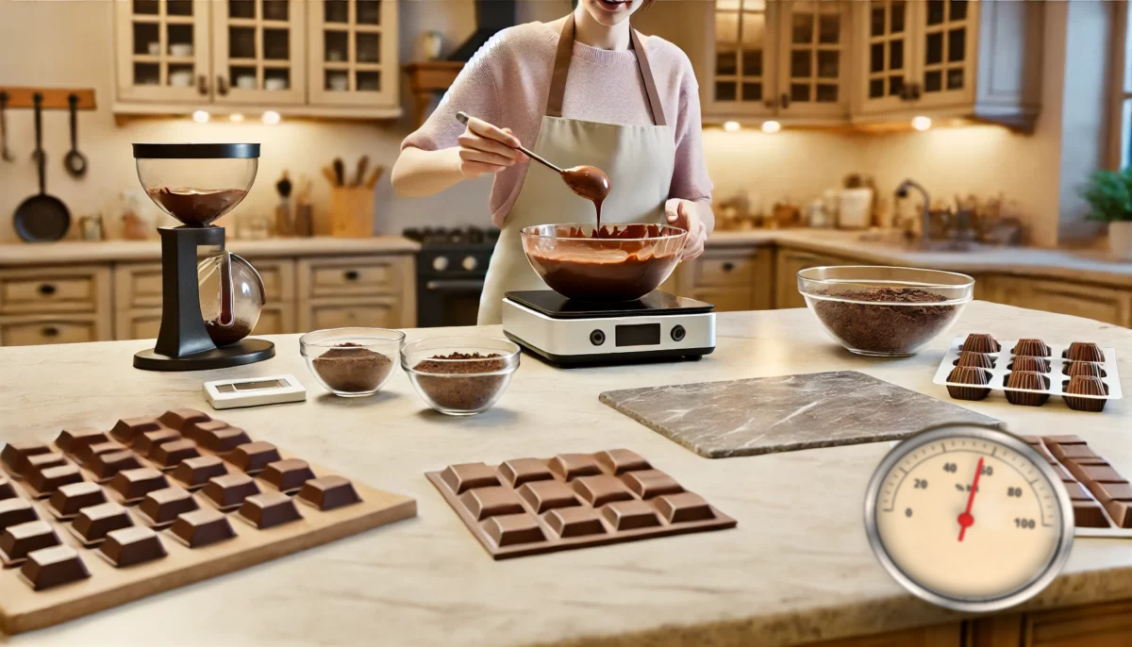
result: 56 %
